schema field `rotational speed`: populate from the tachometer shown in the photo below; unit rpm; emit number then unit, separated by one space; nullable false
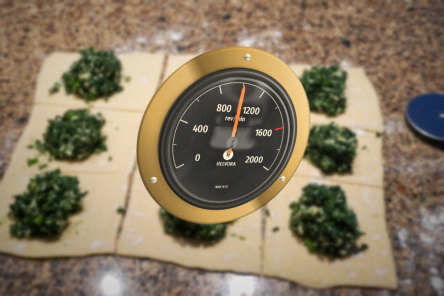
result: 1000 rpm
